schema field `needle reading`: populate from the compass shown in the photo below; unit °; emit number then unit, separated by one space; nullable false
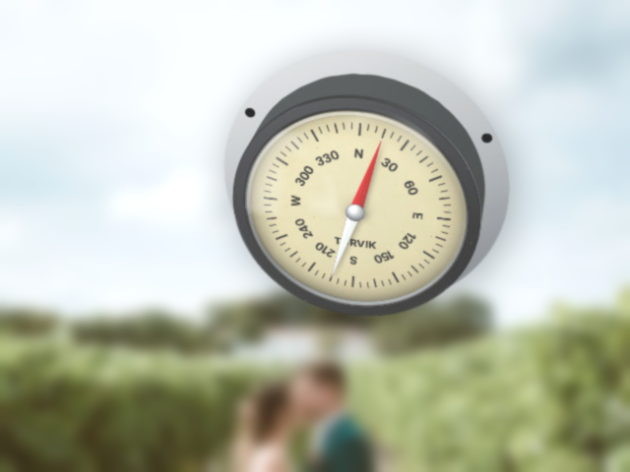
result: 15 °
